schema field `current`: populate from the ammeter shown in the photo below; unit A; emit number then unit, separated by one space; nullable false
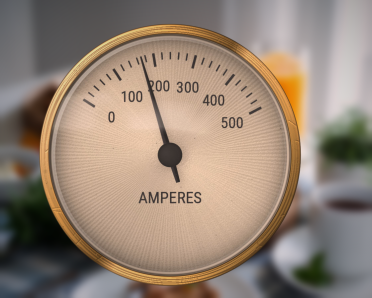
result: 170 A
